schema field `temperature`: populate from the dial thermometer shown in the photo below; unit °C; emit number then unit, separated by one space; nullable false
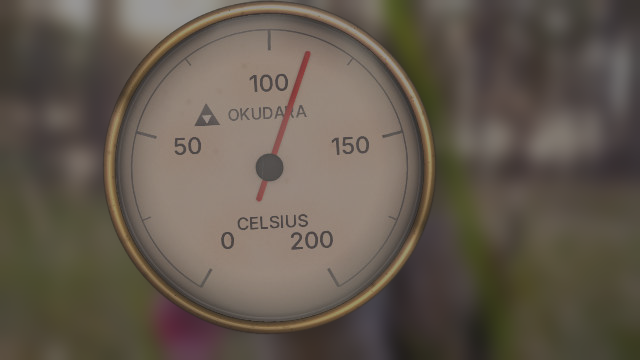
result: 112.5 °C
